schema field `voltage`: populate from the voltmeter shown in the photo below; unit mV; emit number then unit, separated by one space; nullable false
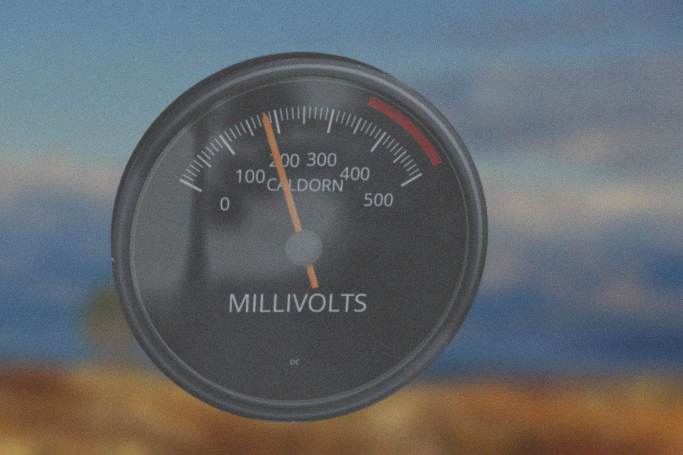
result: 180 mV
